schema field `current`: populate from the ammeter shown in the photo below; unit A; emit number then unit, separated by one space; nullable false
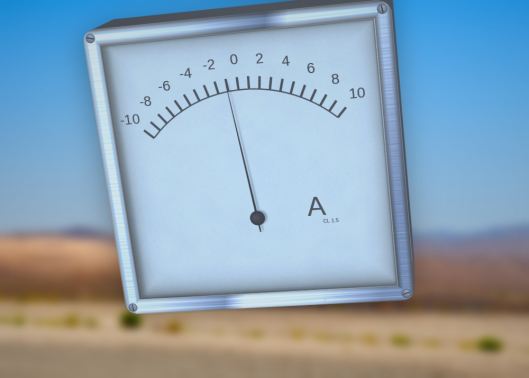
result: -1 A
